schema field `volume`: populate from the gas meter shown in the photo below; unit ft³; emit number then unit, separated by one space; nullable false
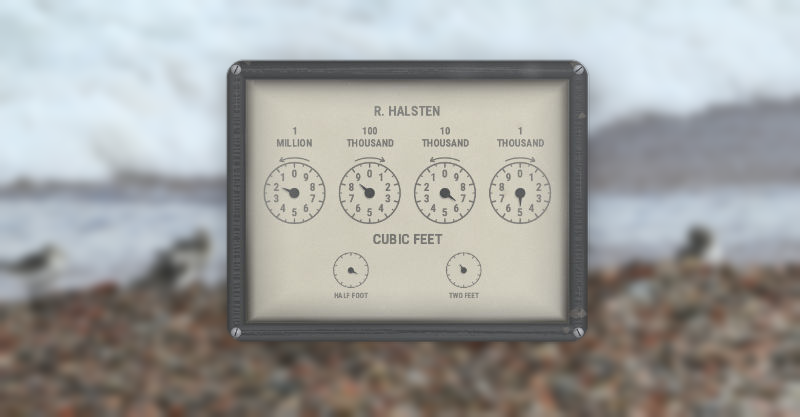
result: 186500 ft³
